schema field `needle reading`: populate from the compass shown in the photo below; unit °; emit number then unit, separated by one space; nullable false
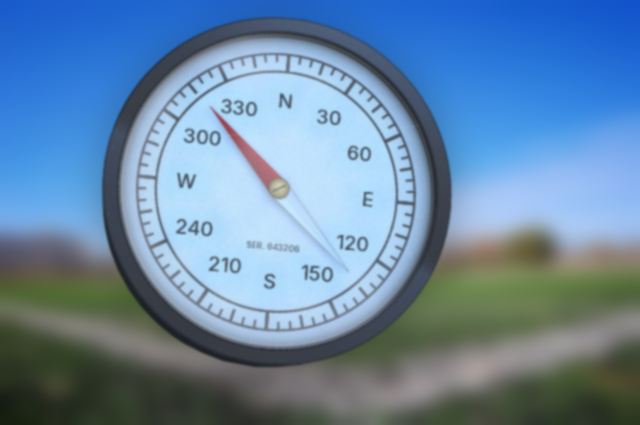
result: 315 °
